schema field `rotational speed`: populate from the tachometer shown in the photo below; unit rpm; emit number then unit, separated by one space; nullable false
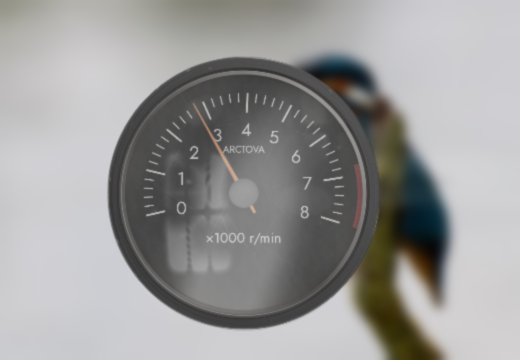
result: 2800 rpm
